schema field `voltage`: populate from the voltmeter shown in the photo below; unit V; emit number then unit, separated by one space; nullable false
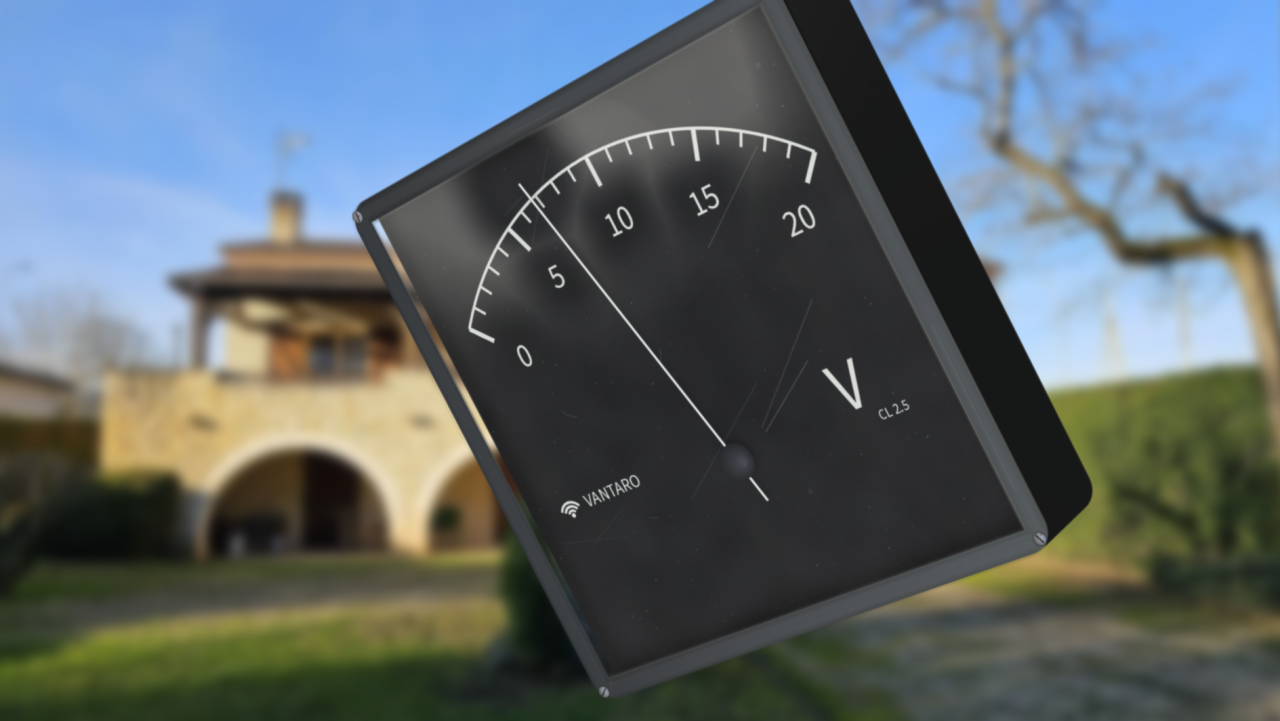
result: 7 V
